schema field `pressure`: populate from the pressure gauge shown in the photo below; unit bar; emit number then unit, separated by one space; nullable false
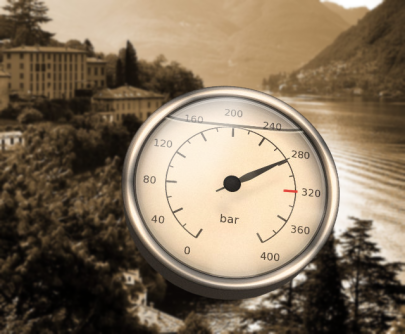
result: 280 bar
